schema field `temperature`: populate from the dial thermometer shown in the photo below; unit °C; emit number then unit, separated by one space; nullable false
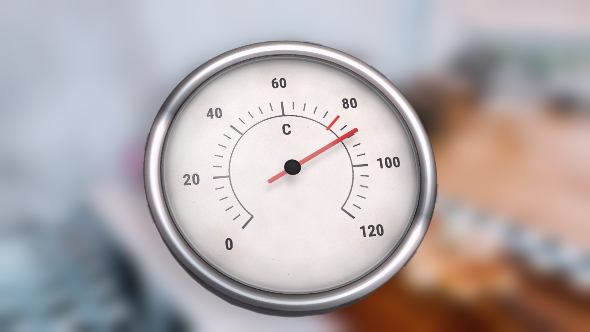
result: 88 °C
